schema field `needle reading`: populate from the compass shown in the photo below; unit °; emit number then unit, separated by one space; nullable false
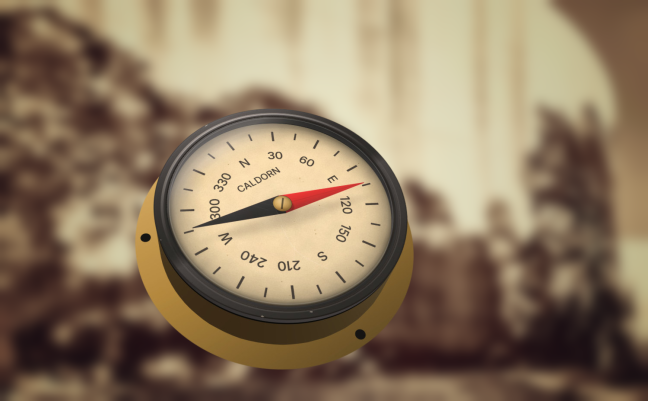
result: 105 °
